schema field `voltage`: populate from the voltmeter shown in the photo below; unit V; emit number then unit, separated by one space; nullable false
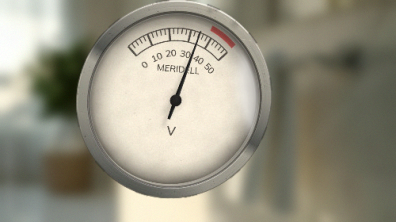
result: 34 V
